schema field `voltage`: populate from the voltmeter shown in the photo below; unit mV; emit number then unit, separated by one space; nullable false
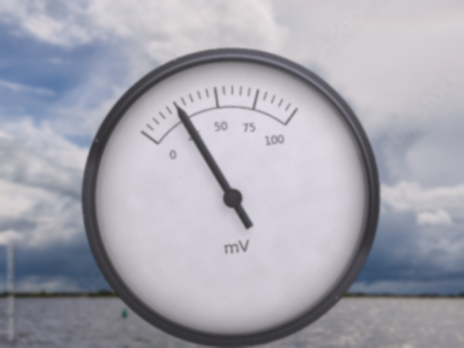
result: 25 mV
